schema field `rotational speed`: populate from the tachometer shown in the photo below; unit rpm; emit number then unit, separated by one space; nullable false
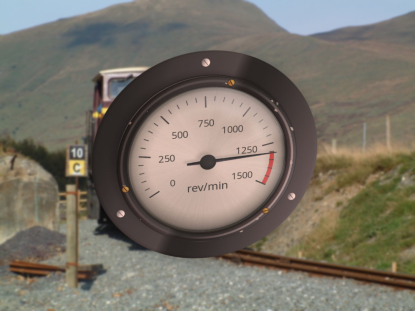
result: 1300 rpm
